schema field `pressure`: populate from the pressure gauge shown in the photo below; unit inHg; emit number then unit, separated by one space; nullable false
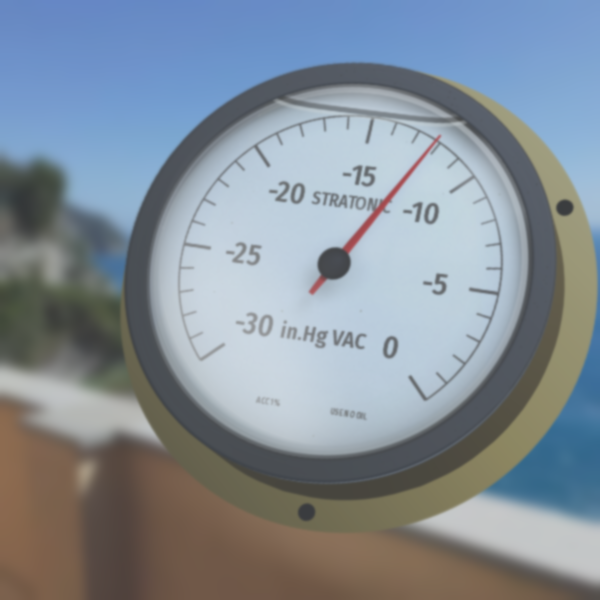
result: -12 inHg
